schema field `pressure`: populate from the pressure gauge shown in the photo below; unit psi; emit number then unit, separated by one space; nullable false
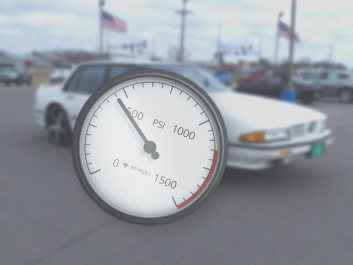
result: 450 psi
